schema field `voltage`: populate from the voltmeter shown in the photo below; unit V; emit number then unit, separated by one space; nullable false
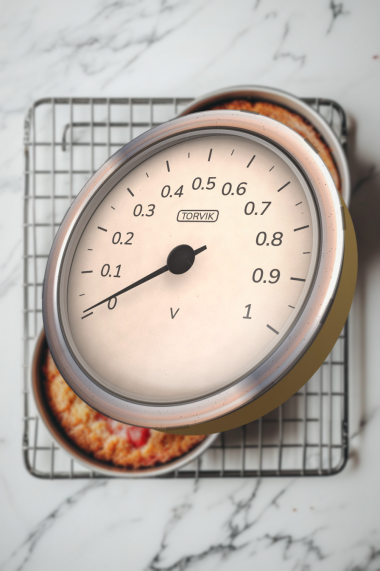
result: 0 V
